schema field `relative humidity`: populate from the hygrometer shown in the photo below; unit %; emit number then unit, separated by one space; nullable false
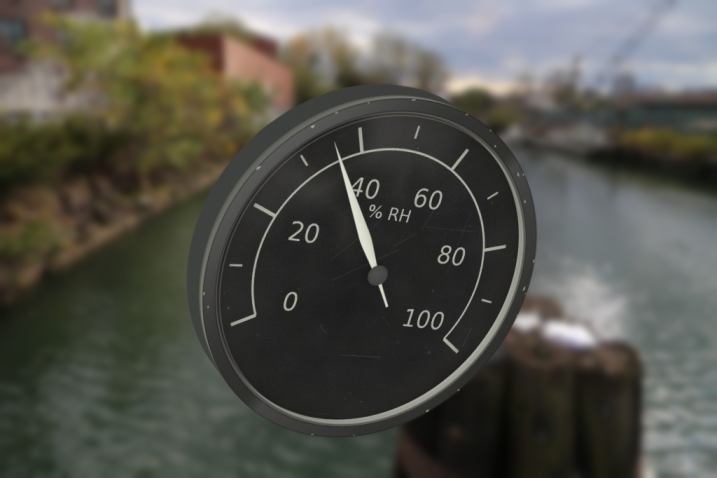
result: 35 %
